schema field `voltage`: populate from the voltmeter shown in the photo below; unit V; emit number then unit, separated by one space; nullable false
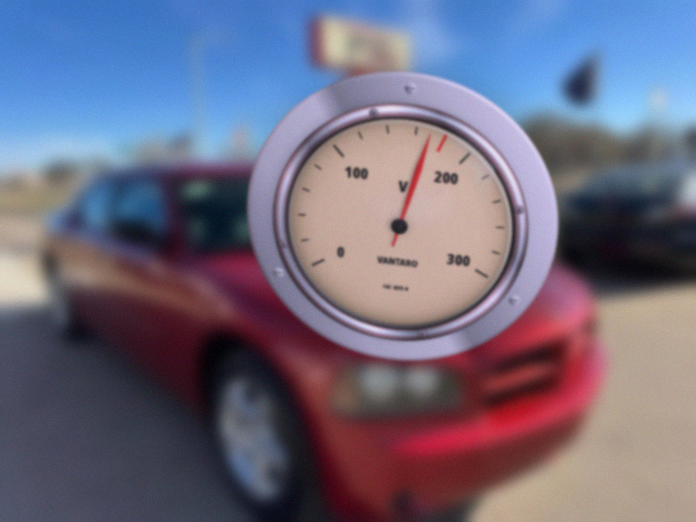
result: 170 V
